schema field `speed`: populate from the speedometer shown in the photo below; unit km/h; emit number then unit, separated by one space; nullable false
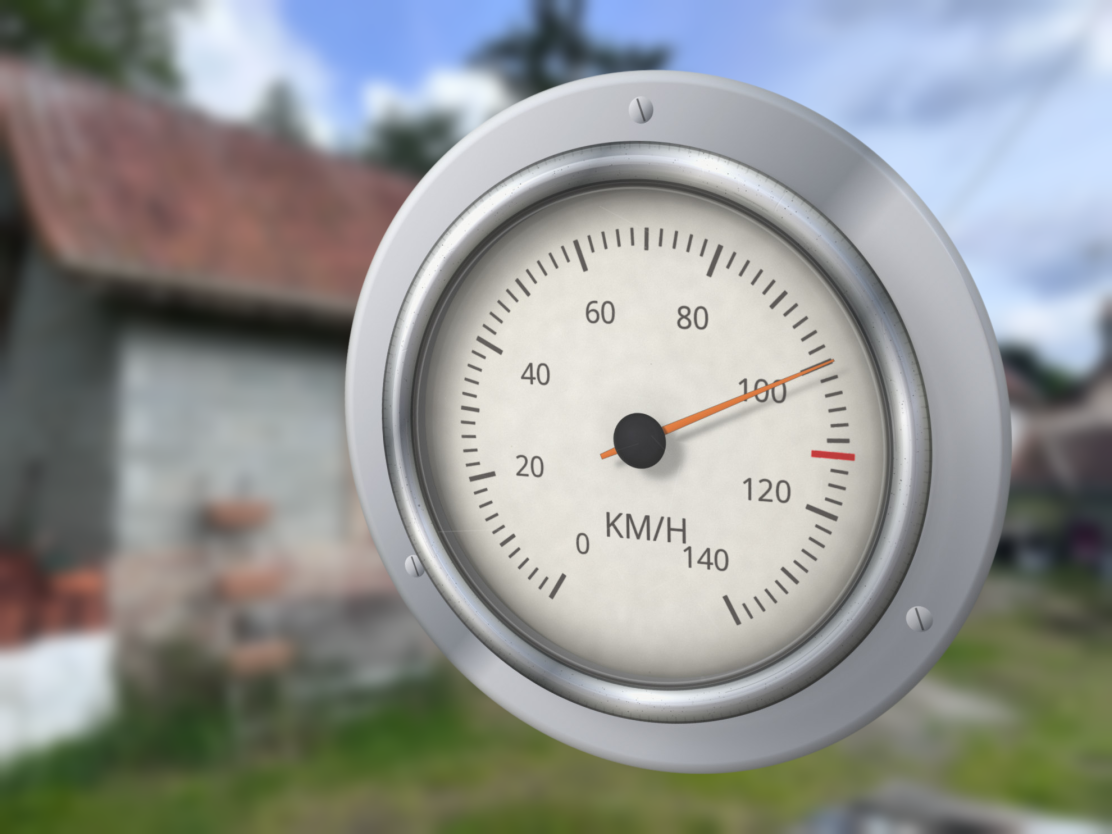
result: 100 km/h
